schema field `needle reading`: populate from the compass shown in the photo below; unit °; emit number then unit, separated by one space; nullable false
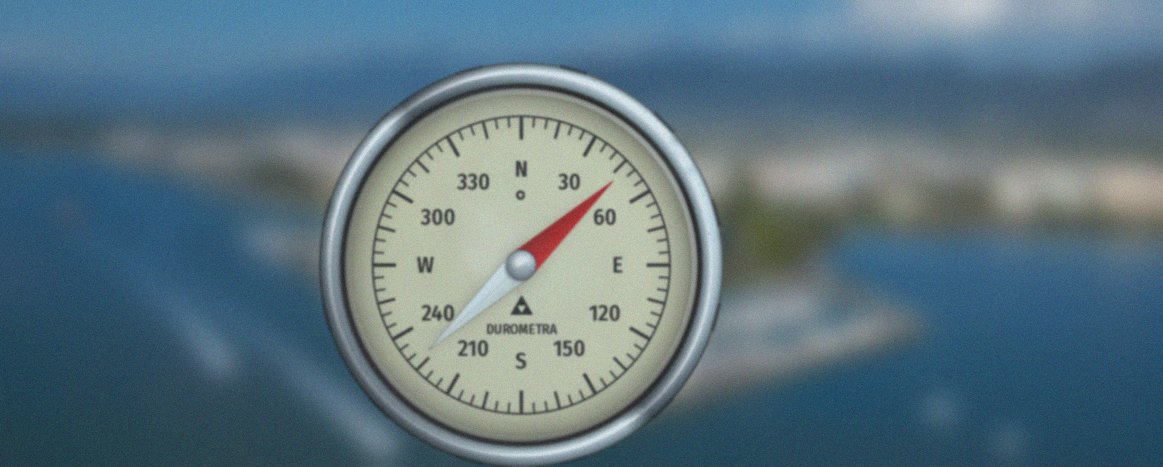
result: 47.5 °
